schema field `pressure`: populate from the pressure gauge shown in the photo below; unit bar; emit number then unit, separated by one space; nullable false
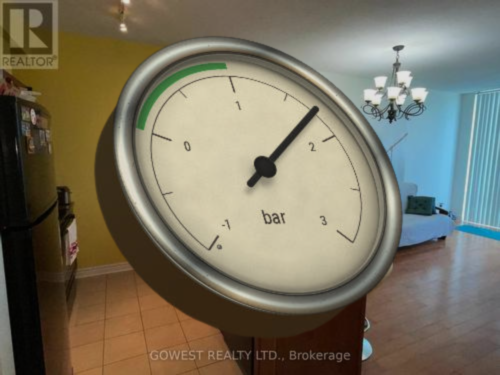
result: 1.75 bar
